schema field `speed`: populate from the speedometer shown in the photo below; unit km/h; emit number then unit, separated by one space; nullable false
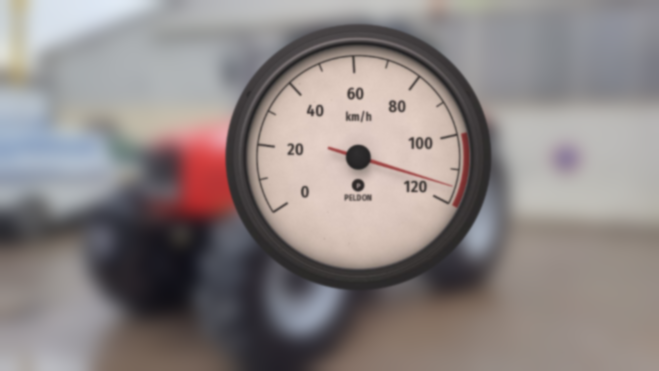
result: 115 km/h
